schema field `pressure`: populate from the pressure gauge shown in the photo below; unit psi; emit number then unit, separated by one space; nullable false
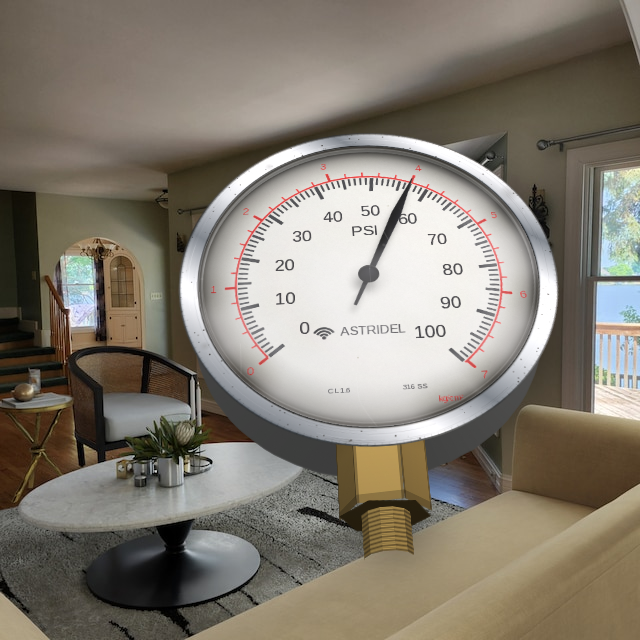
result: 57 psi
